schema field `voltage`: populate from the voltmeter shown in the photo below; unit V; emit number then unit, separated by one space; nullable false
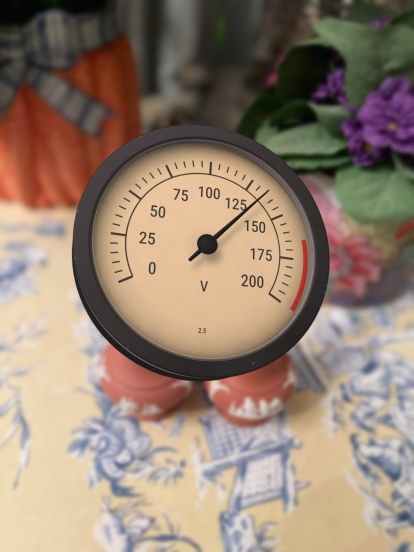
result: 135 V
